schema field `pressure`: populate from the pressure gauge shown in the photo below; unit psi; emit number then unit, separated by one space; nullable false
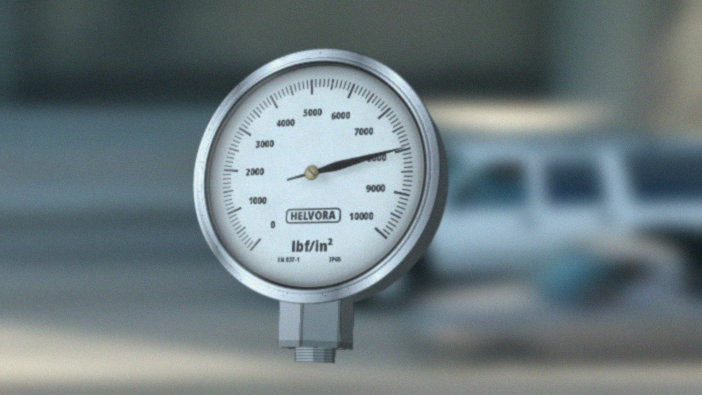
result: 8000 psi
